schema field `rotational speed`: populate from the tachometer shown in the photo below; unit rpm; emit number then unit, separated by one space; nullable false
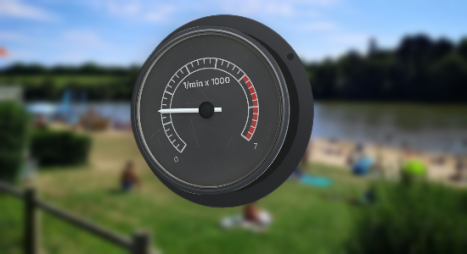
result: 1400 rpm
